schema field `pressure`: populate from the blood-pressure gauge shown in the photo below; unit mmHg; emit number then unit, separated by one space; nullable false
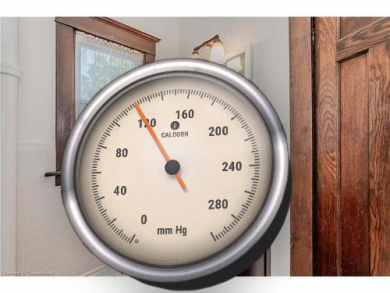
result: 120 mmHg
